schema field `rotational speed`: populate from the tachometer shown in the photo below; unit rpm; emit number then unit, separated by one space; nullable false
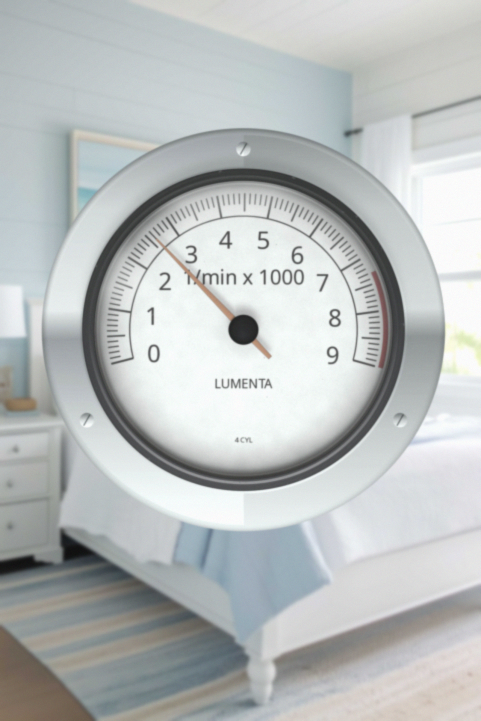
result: 2600 rpm
